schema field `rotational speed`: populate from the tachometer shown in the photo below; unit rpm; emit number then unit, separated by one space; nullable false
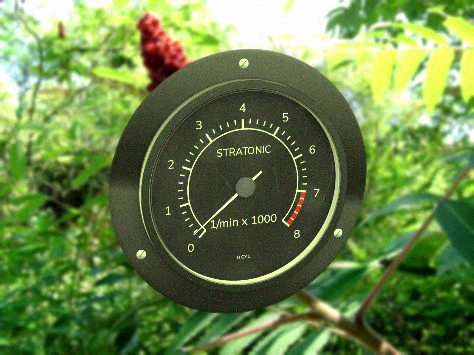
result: 200 rpm
